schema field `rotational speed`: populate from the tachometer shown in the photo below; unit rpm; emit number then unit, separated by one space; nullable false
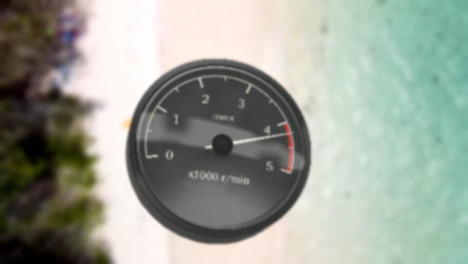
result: 4250 rpm
